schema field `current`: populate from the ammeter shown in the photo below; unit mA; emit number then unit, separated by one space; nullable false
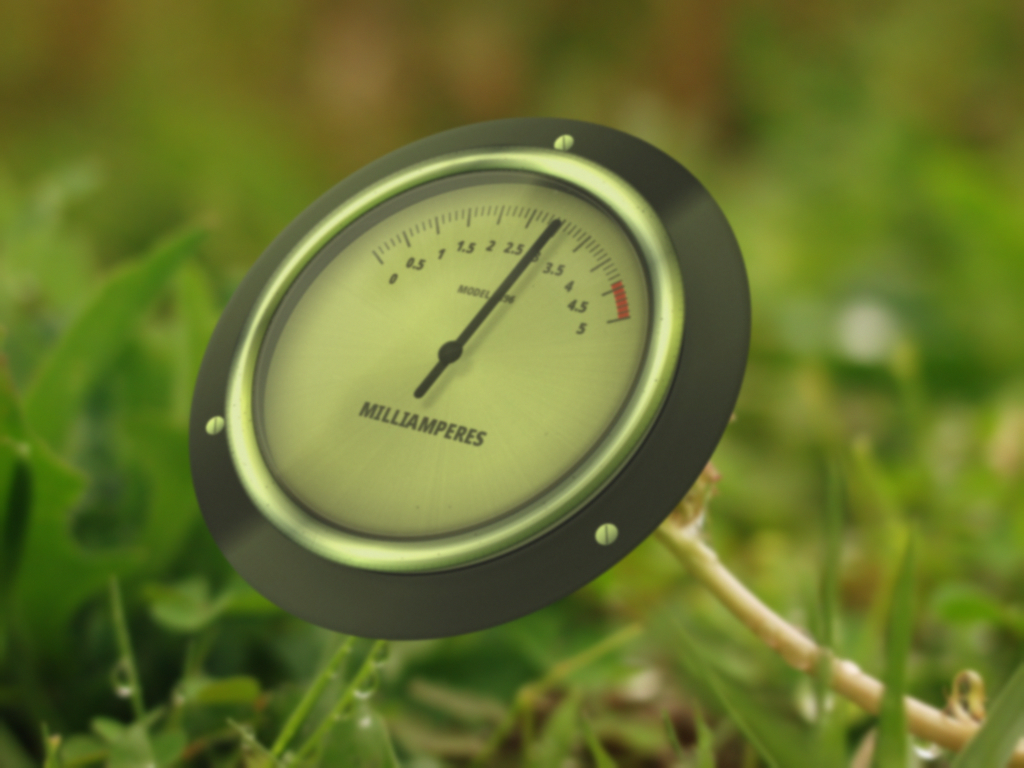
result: 3 mA
